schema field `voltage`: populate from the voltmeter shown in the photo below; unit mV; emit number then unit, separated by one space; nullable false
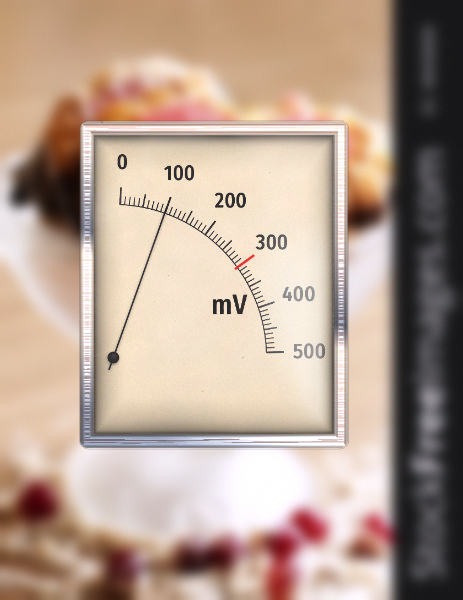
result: 100 mV
